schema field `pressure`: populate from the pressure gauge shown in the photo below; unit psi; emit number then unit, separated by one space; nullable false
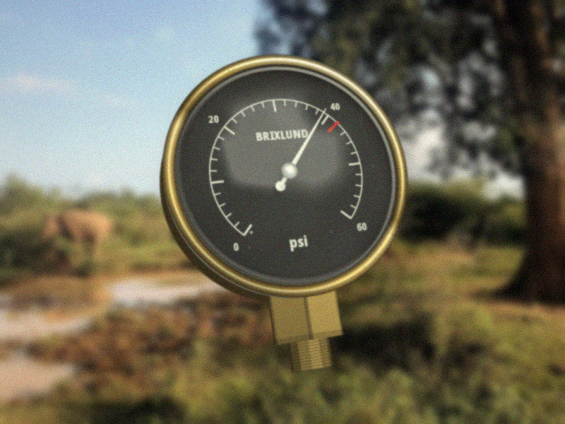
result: 39 psi
